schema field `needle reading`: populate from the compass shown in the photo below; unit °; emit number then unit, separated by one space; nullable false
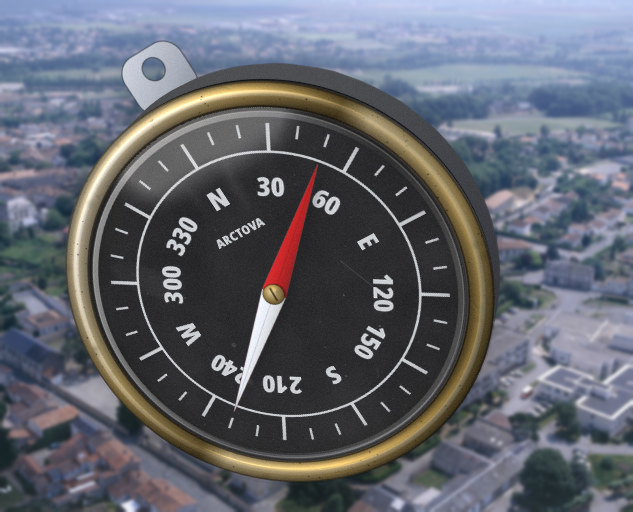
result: 50 °
